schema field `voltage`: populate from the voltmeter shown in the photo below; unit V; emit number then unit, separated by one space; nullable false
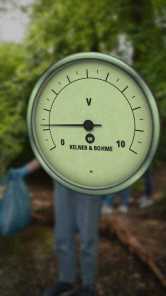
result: 1.25 V
